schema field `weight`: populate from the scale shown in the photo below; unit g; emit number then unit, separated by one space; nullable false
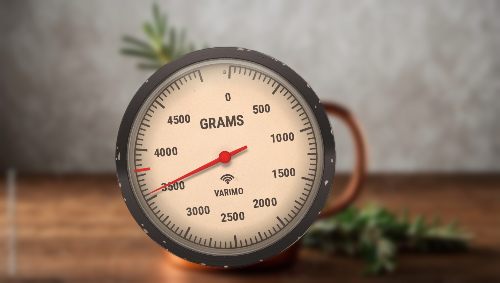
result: 3550 g
